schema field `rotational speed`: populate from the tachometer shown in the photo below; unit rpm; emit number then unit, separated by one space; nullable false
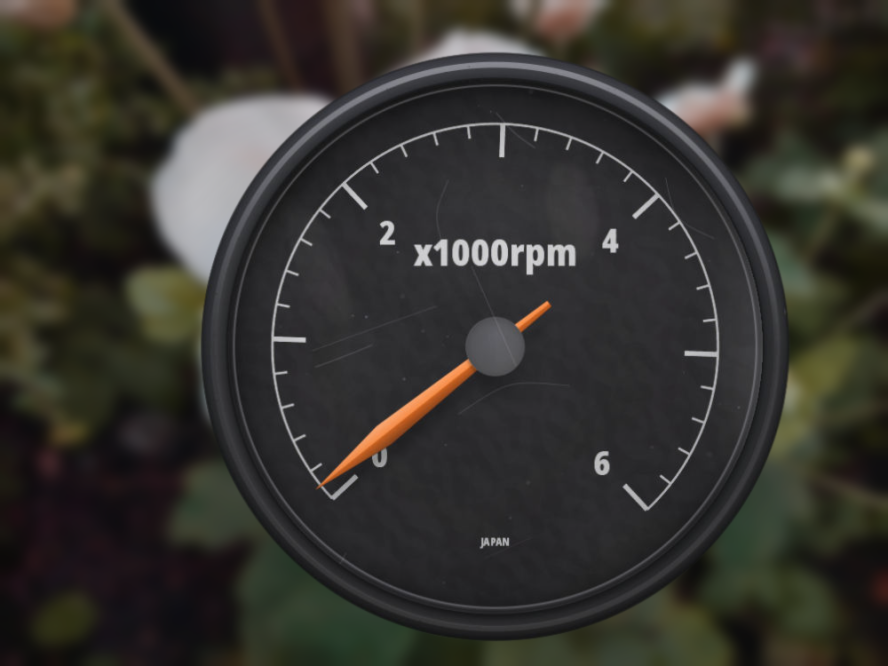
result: 100 rpm
